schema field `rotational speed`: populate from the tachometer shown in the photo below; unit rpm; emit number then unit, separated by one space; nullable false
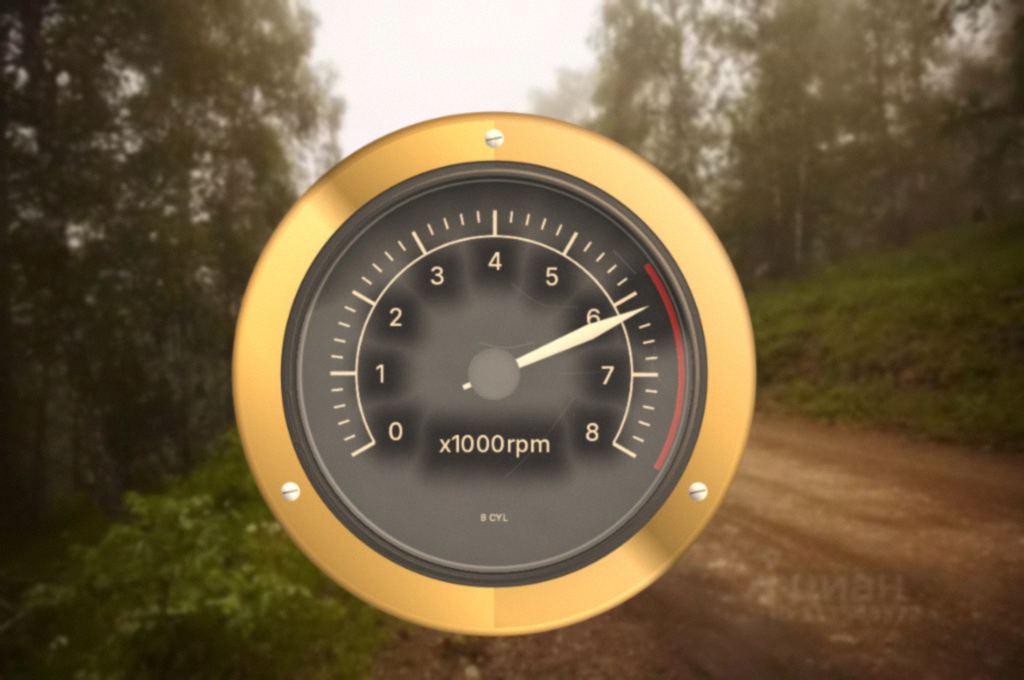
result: 6200 rpm
